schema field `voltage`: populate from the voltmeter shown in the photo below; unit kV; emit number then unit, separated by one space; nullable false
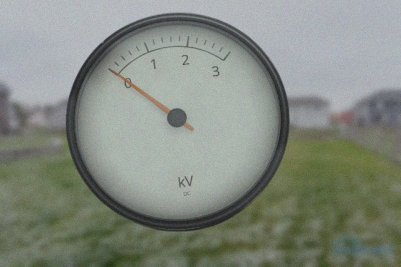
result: 0 kV
